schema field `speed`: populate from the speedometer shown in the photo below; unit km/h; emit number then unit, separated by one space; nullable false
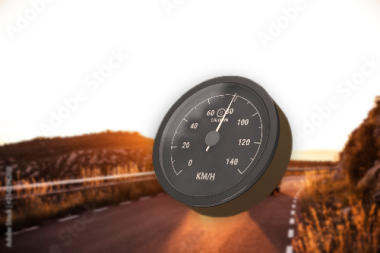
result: 80 km/h
